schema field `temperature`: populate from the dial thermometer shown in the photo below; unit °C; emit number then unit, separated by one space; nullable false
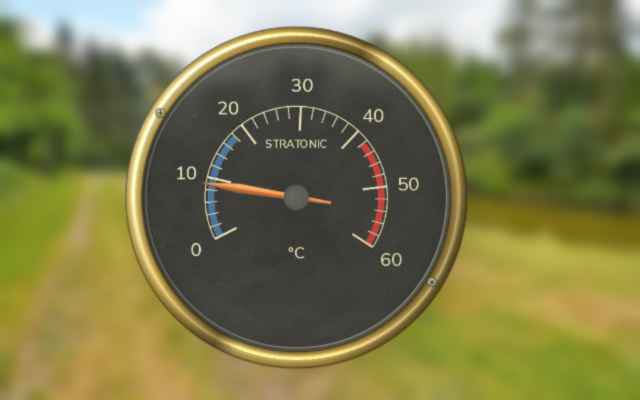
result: 9 °C
